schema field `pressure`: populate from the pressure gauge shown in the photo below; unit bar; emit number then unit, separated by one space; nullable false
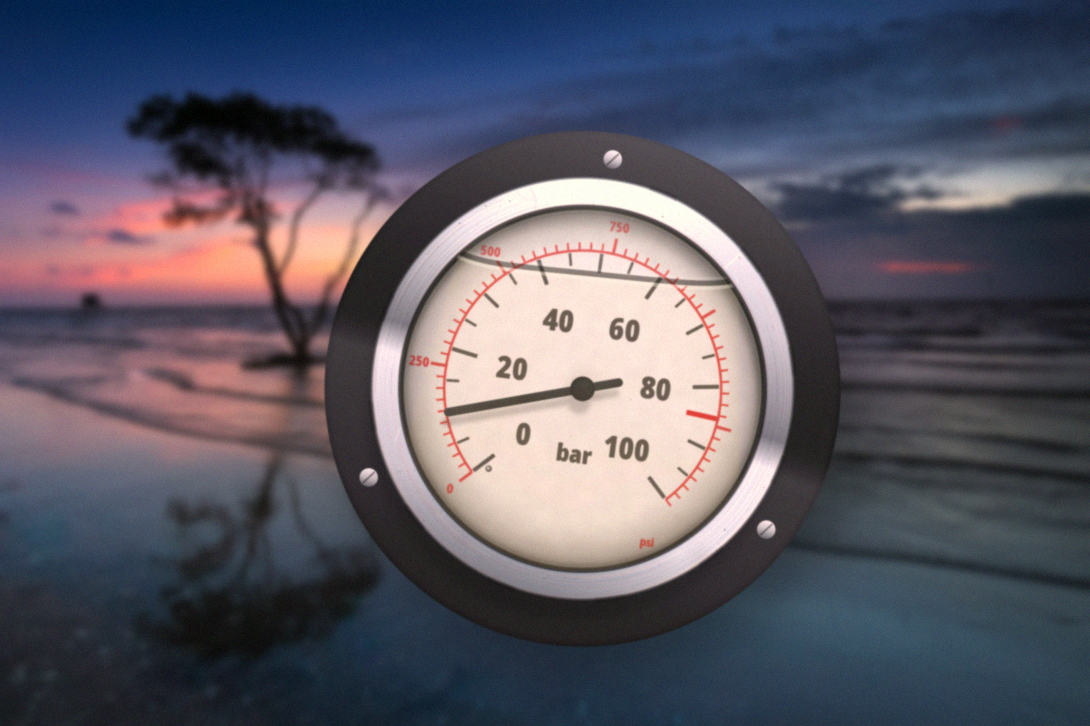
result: 10 bar
